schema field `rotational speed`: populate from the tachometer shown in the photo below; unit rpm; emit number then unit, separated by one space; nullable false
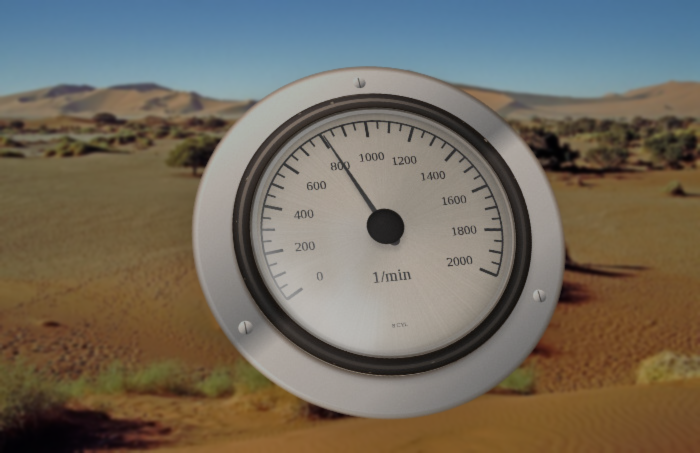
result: 800 rpm
